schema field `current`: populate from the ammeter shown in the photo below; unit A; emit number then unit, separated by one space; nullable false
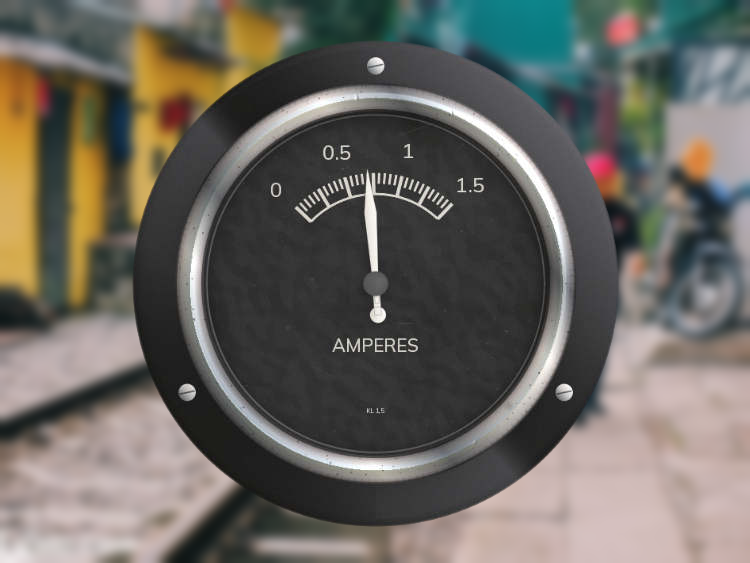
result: 0.7 A
